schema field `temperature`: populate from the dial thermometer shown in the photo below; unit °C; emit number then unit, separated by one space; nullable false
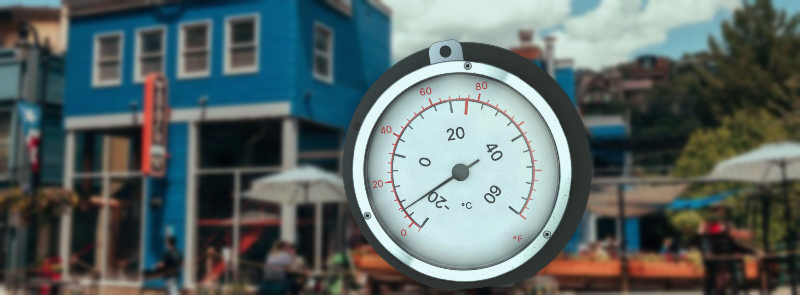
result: -14 °C
